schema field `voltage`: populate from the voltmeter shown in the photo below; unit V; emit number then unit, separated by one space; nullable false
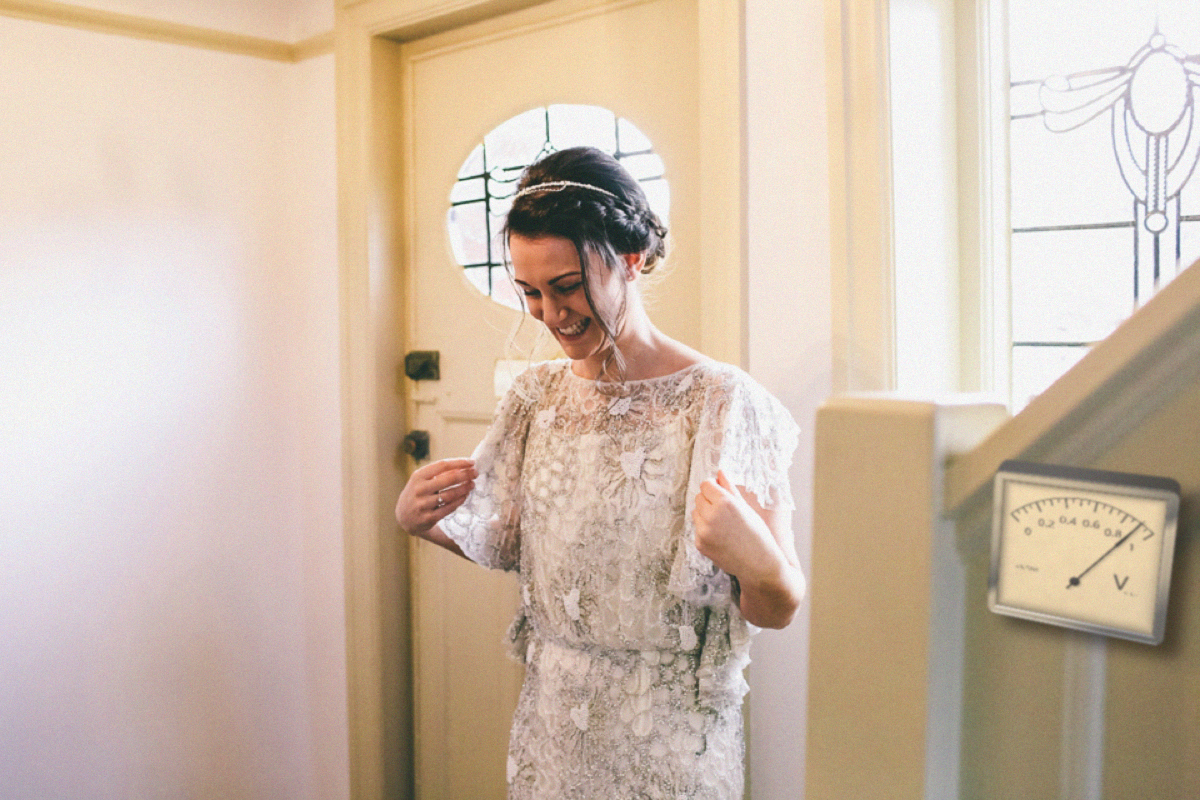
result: 0.9 V
